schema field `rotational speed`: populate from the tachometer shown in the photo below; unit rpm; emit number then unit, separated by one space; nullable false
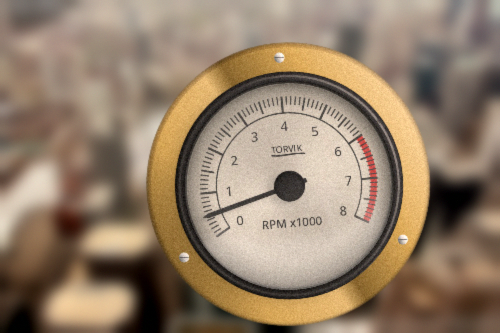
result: 500 rpm
